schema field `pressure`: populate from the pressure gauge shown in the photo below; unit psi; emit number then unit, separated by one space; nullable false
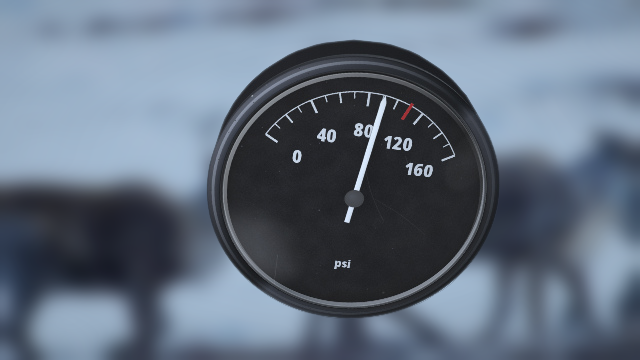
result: 90 psi
